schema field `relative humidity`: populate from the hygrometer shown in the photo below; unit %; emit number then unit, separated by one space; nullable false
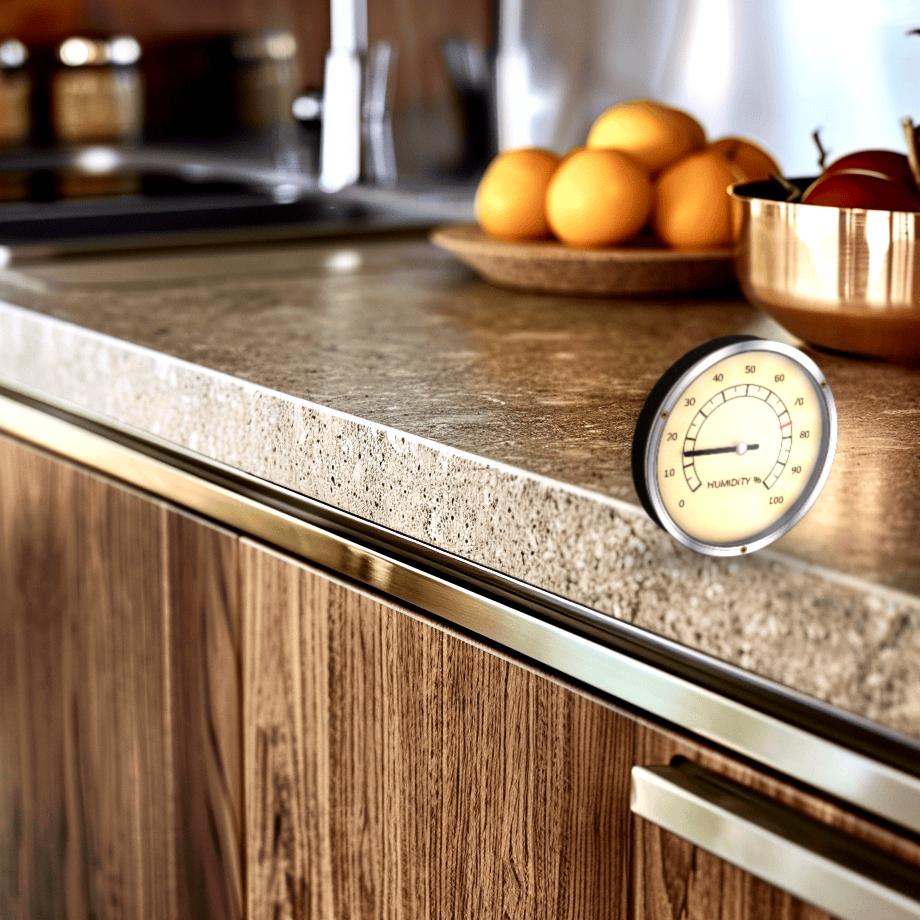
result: 15 %
